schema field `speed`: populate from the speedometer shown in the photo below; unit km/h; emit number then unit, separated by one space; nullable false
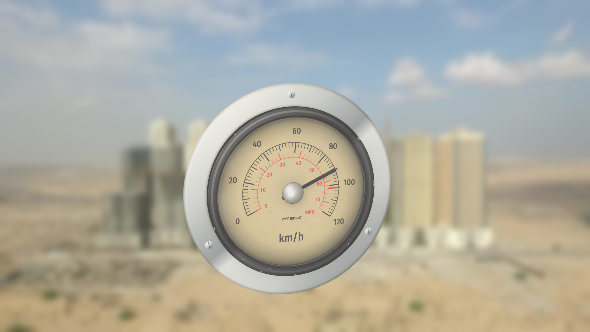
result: 90 km/h
